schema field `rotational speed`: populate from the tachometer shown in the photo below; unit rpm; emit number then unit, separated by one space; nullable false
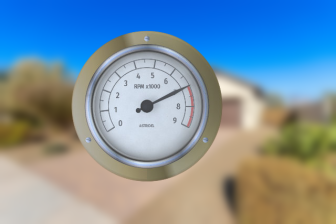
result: 7000 rpm
